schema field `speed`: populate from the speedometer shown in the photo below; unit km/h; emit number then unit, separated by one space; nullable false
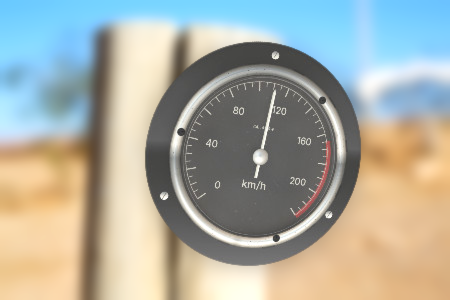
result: 110 km/h
